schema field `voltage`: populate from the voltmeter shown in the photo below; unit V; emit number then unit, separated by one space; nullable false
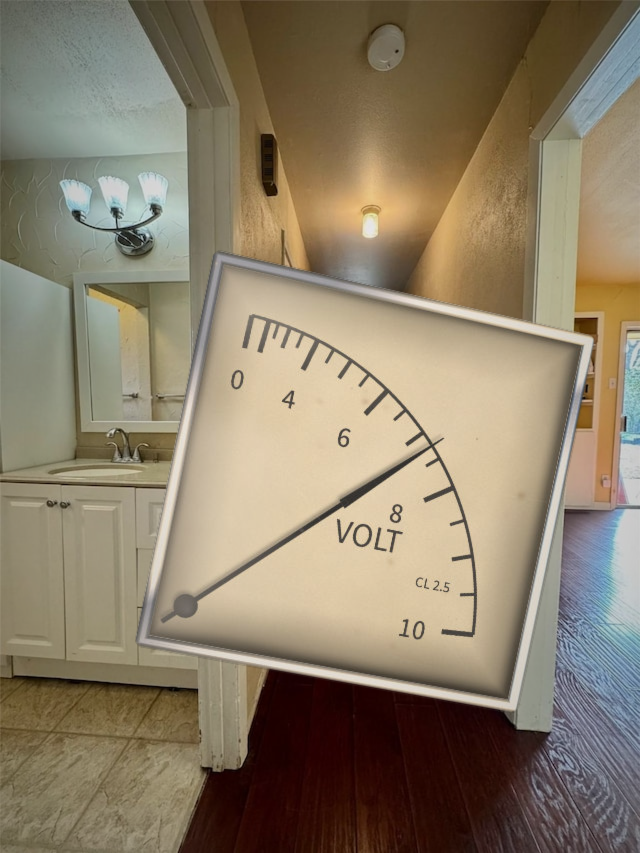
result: 7.25 V
